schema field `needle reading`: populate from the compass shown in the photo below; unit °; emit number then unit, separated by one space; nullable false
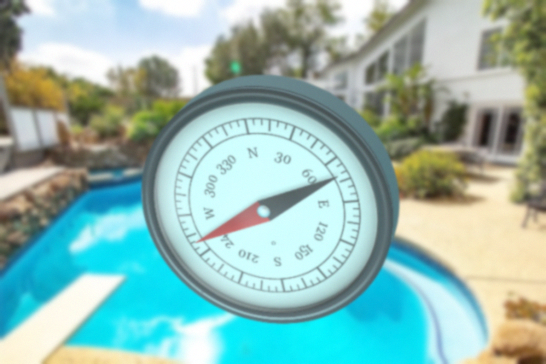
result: 250 °
